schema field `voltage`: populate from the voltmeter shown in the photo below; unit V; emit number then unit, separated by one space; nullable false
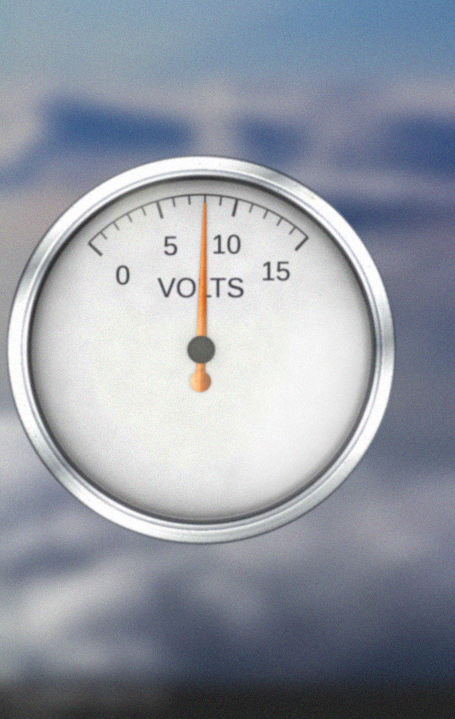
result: 8 V
